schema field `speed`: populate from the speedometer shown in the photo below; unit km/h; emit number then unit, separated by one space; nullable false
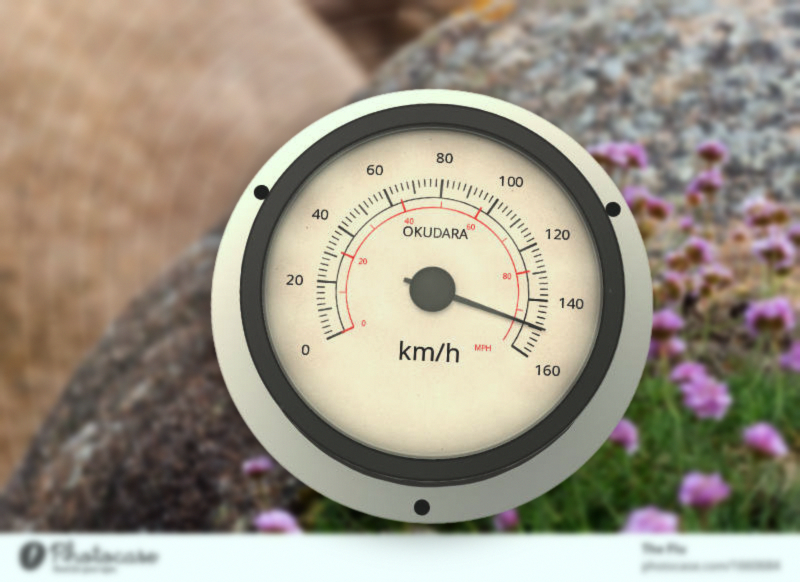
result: 150 km/h
